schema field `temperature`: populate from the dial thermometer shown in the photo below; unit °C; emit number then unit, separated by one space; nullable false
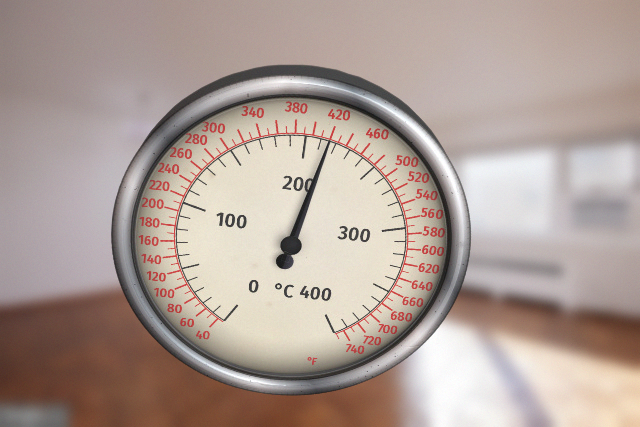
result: 215 °C
